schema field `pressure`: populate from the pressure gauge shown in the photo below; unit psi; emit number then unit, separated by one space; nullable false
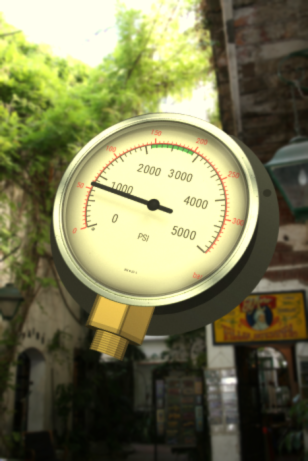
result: 800 psi
